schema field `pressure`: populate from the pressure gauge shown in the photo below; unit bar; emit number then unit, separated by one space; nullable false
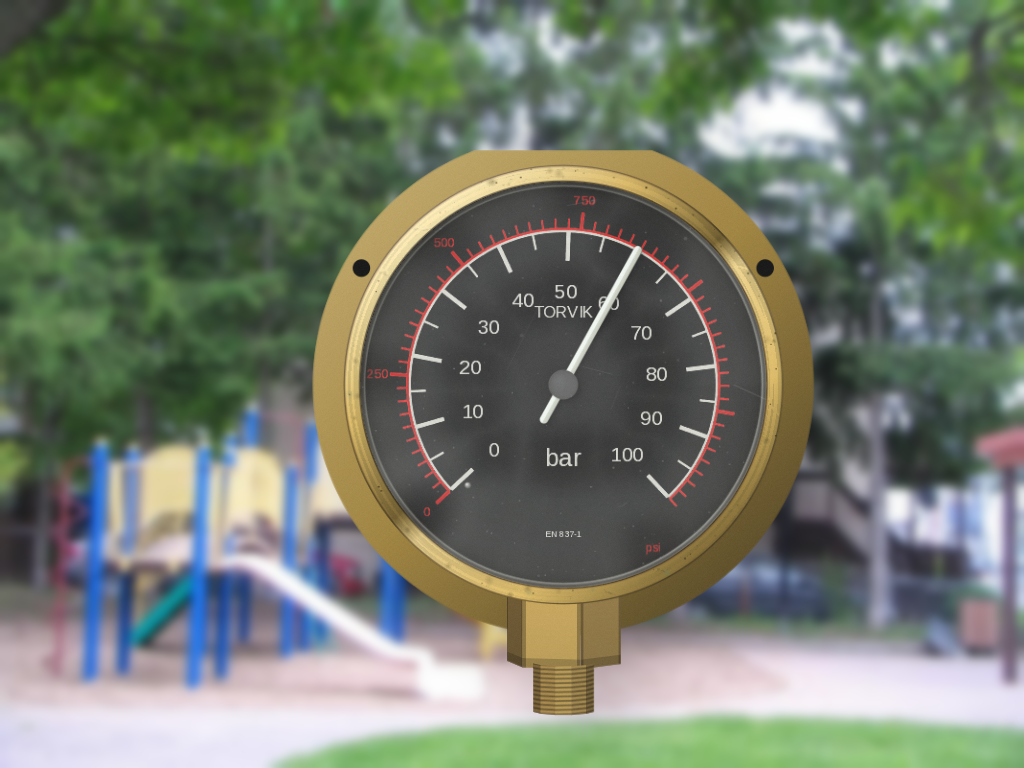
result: 60 bar
